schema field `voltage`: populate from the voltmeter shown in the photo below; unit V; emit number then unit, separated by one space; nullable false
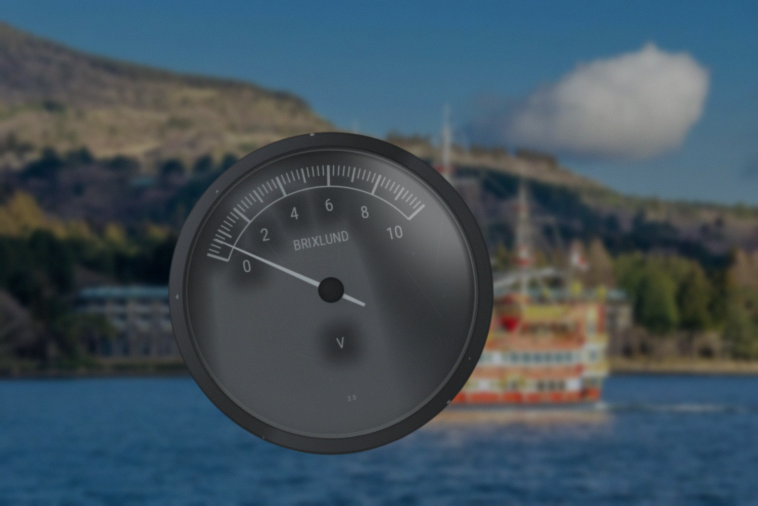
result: 0.6 V
